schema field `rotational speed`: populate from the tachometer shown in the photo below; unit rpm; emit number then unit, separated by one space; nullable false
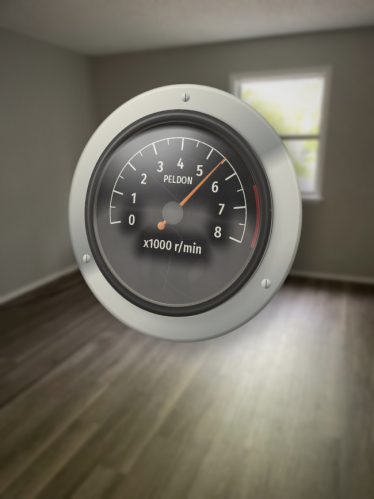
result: 5500 rpm
